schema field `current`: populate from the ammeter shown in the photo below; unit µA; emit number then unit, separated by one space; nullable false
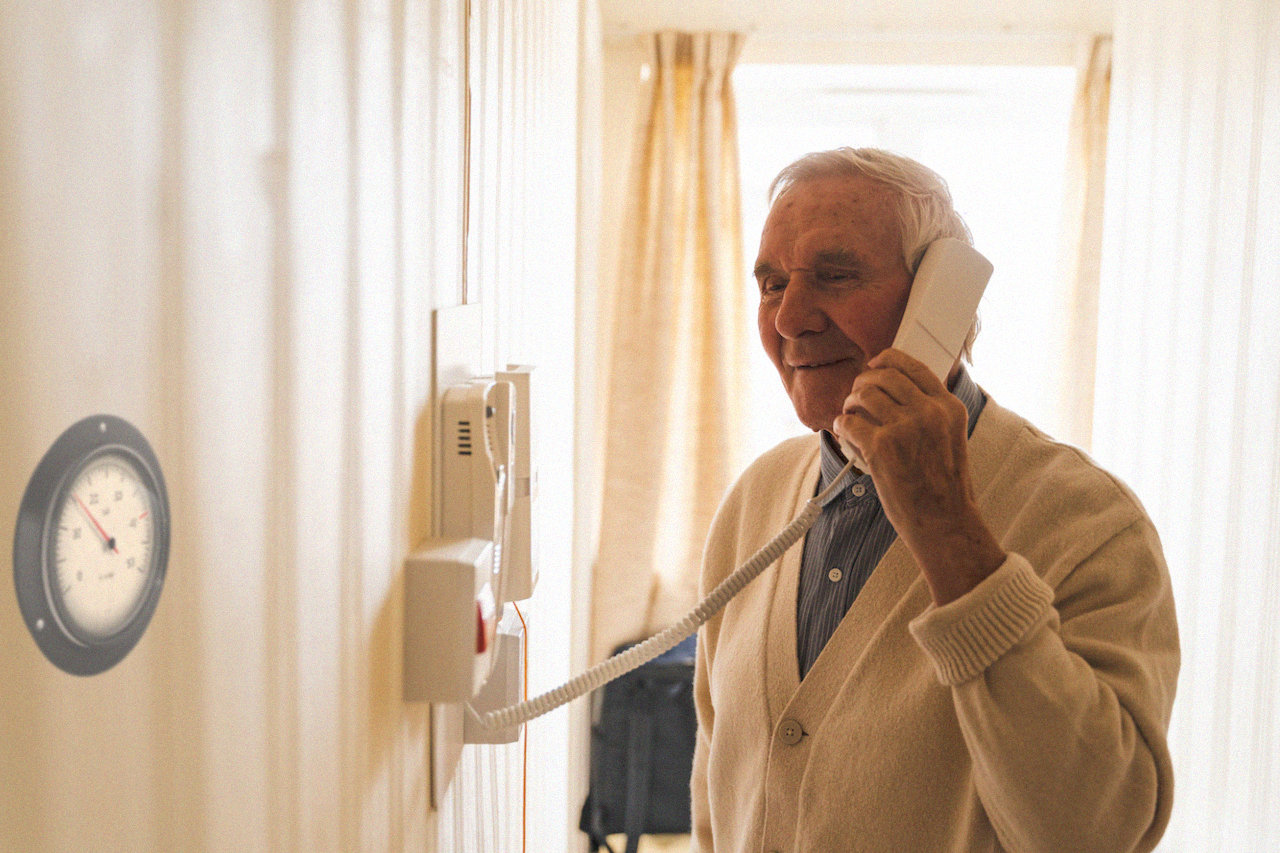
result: 15 µA
